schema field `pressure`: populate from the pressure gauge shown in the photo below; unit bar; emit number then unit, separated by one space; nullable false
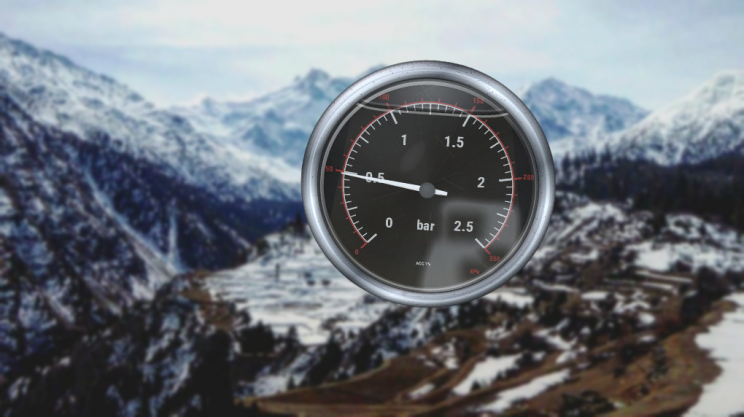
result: 0.5 bar
